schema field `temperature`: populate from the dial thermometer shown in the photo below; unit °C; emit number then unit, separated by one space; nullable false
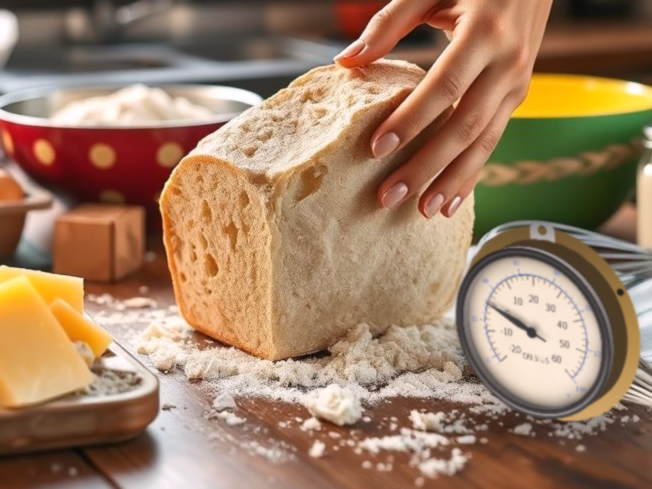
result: 0 °C
